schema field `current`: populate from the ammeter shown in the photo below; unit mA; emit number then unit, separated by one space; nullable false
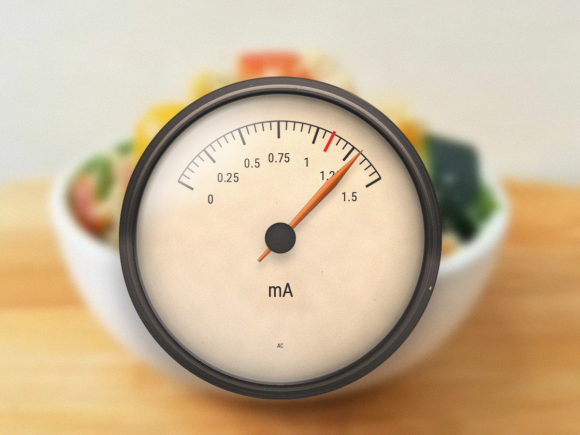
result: 1.3 mA
